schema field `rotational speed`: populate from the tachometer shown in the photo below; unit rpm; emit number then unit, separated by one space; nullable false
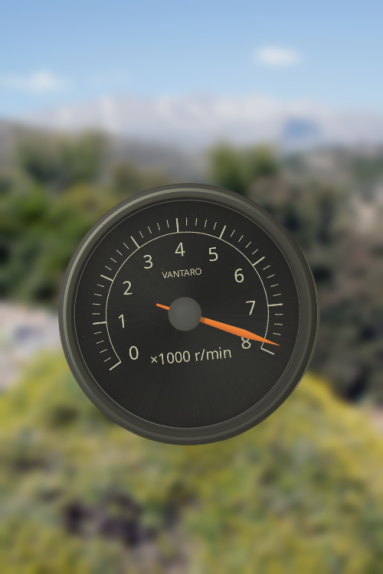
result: 7800 rpm
